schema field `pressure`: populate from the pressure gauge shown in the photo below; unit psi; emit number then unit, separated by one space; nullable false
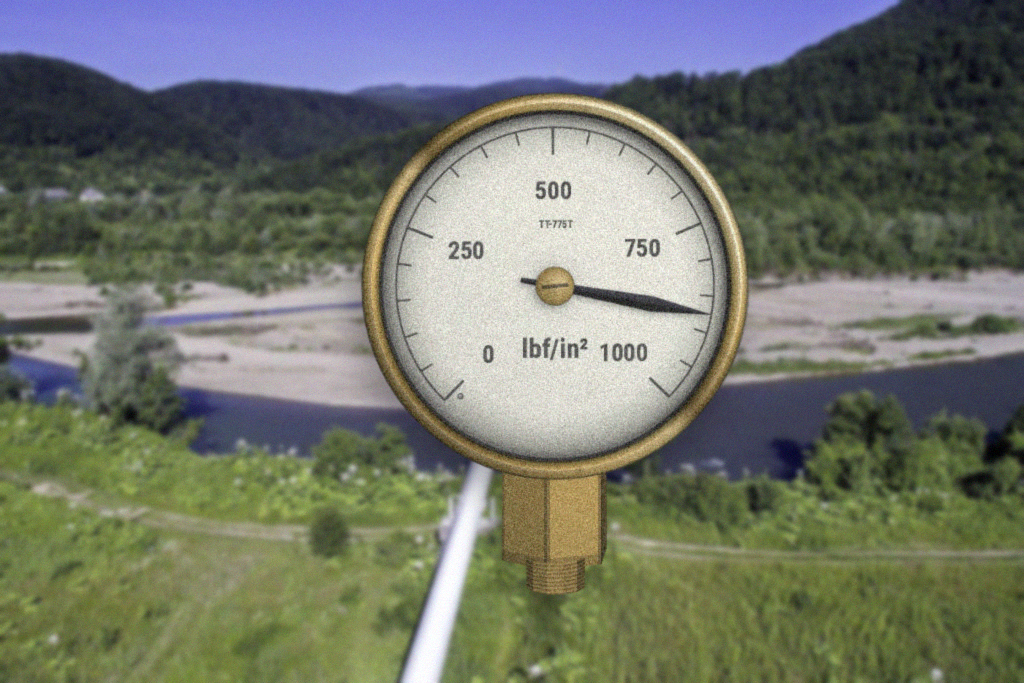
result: 875 psi
